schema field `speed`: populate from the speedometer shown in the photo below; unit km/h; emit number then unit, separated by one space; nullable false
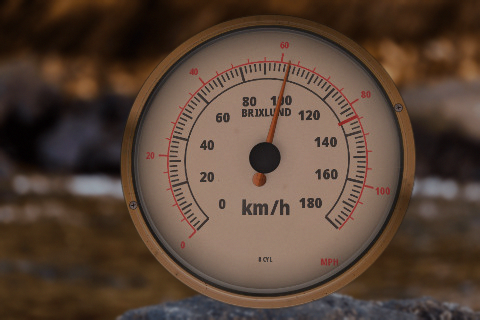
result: 100 km/h
